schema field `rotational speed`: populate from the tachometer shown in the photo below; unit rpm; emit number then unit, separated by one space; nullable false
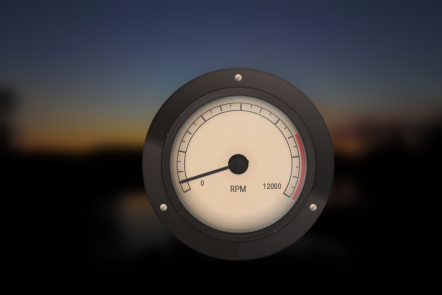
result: 500 rpm
